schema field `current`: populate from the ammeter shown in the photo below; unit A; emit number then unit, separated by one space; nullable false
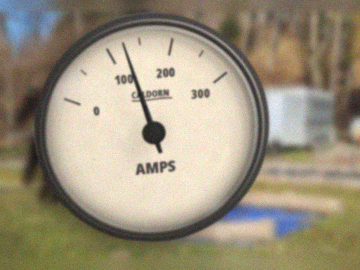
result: 125 A
